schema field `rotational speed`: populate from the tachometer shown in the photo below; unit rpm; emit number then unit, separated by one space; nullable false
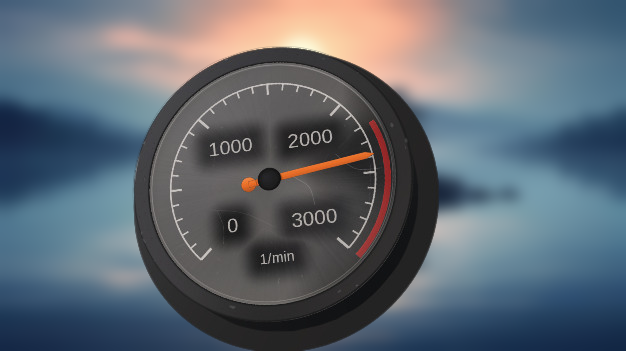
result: 2400 rpm
